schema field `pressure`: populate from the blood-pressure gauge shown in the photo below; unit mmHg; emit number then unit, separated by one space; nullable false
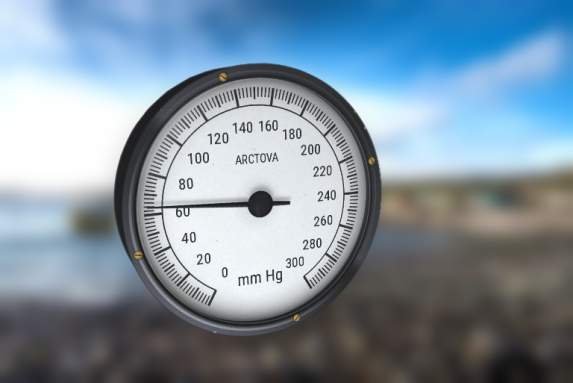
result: 64 mmHg
